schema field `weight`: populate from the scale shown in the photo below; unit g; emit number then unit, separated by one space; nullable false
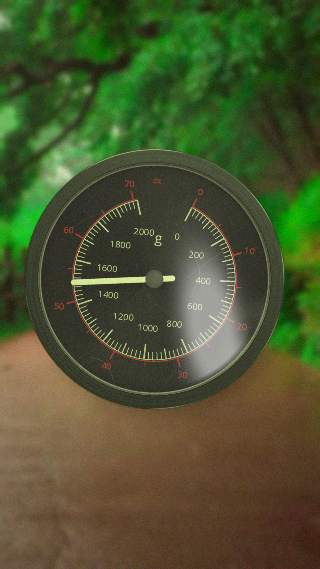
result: 1500 g
